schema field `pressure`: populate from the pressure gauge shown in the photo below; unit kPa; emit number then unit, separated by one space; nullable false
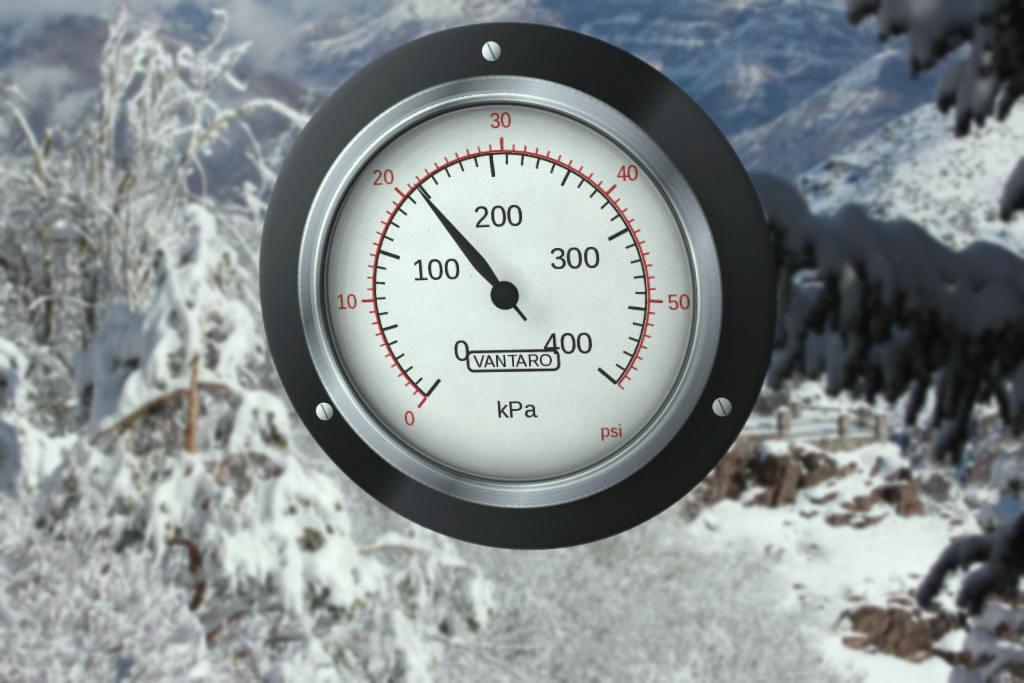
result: 150 kPa
